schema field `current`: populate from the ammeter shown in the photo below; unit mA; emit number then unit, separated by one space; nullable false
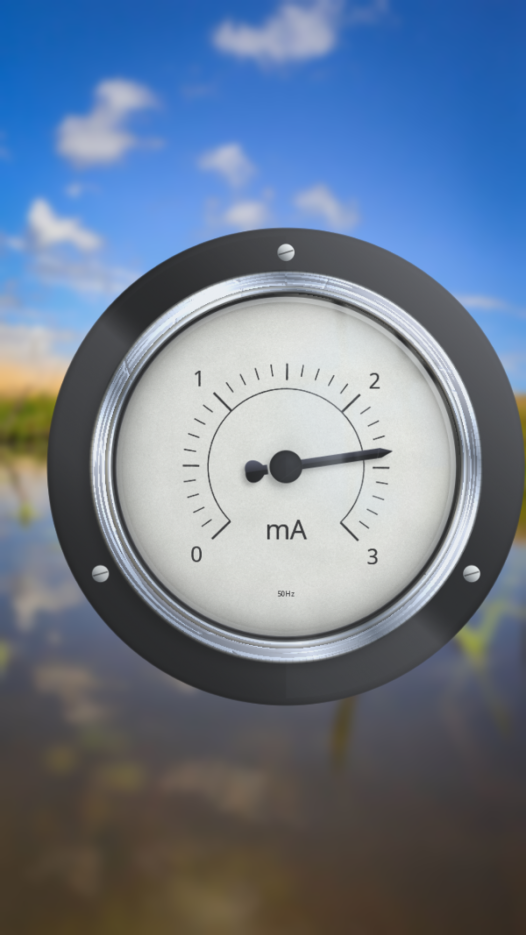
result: 2.4 mA
